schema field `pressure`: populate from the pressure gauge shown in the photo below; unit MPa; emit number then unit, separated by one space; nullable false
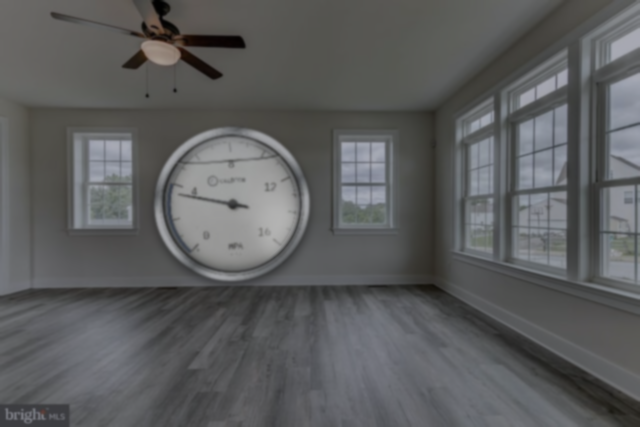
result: 3.5 MPa
